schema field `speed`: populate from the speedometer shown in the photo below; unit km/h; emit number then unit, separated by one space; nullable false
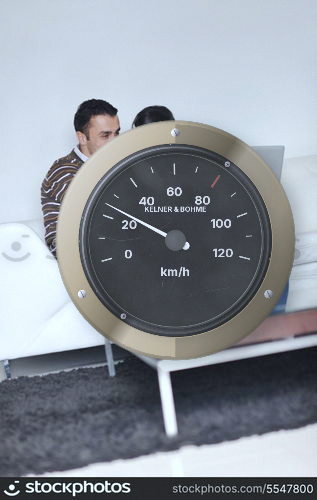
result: 25 km/h
